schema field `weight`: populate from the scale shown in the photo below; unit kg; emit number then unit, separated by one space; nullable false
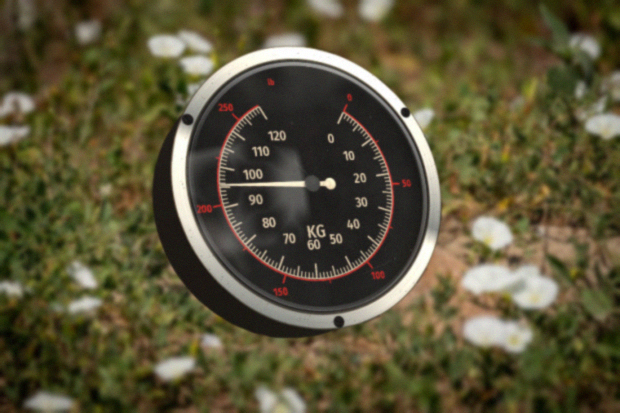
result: 95 kg
